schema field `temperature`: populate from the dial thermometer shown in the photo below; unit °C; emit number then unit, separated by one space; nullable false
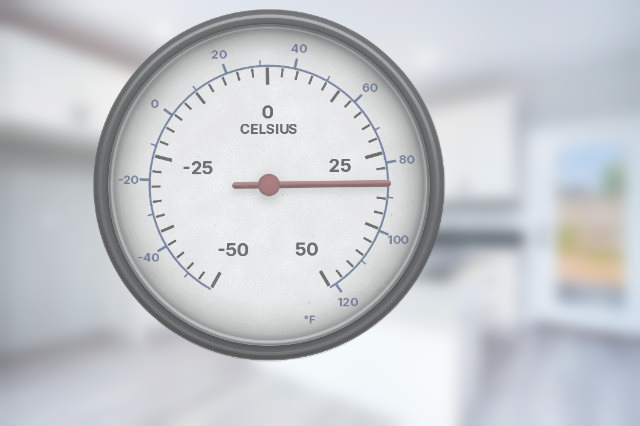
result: 30 °C
